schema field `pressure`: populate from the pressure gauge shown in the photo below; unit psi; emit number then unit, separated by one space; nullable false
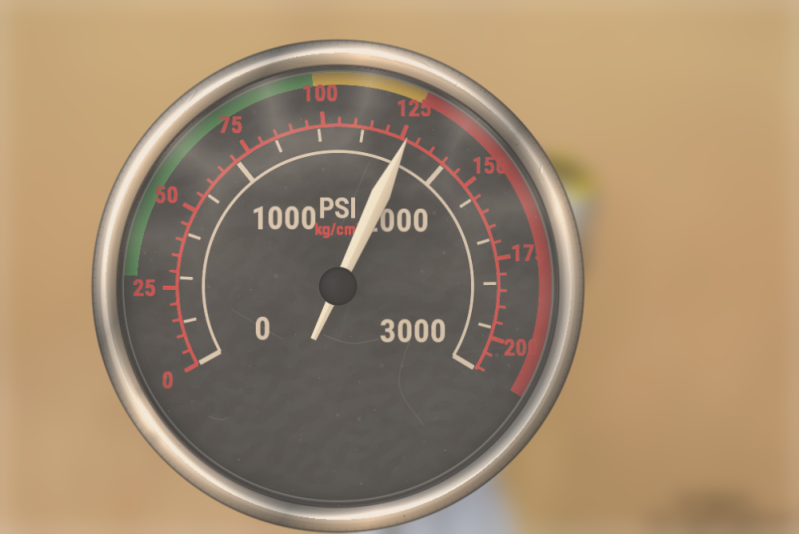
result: 1800 psi
